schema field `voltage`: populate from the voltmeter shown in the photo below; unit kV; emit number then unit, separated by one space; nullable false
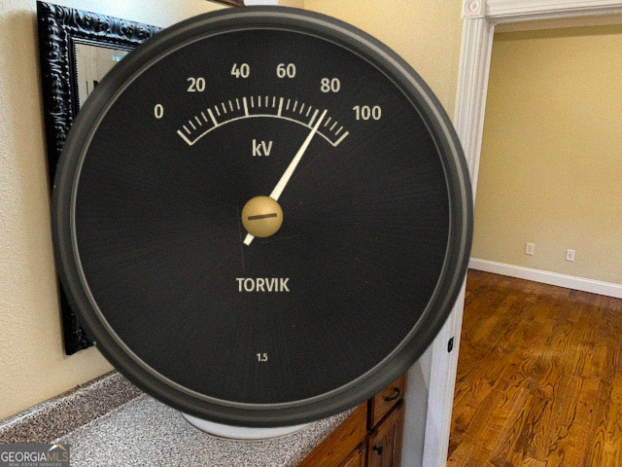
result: 84 kV
